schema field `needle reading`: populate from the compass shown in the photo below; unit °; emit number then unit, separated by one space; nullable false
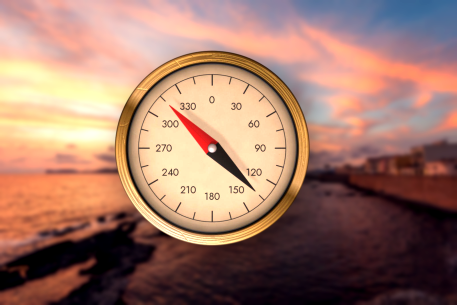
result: 315 °
